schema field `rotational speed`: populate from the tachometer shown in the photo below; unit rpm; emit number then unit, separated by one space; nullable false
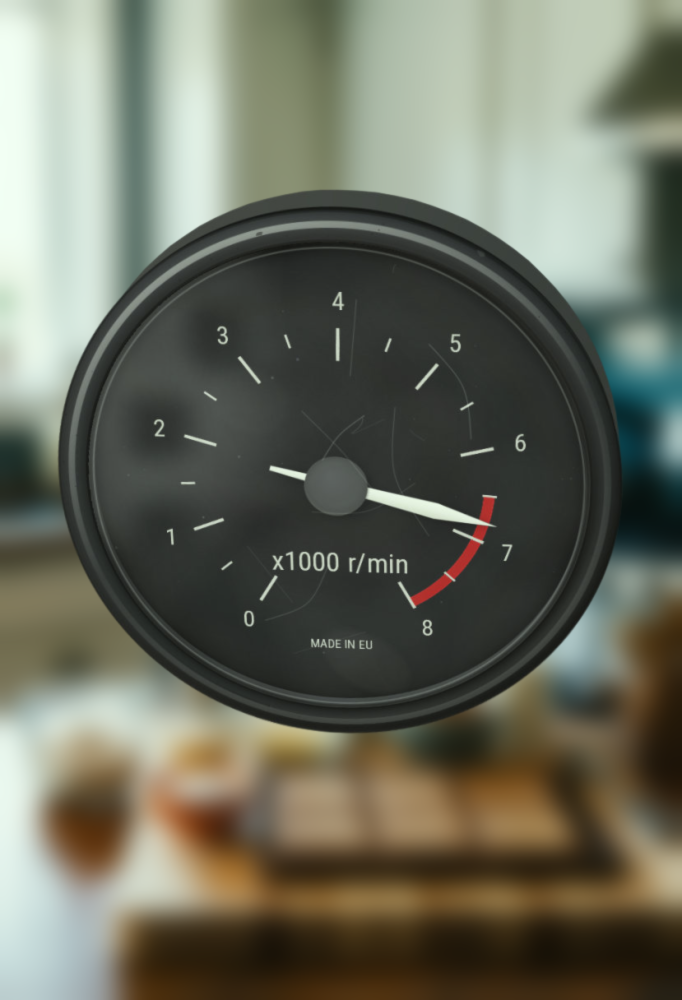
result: 6750 rpm
